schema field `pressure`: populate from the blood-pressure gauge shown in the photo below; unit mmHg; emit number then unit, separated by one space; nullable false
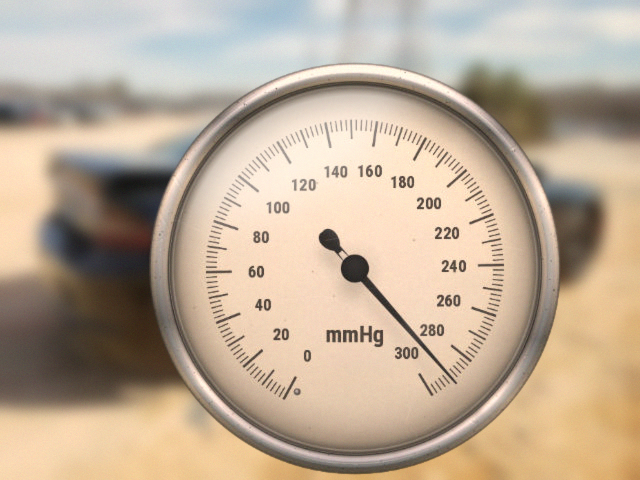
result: 290 mmHg
